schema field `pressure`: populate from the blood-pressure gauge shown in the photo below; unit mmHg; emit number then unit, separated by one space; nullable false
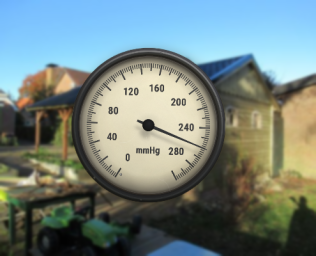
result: 260 mmHg
